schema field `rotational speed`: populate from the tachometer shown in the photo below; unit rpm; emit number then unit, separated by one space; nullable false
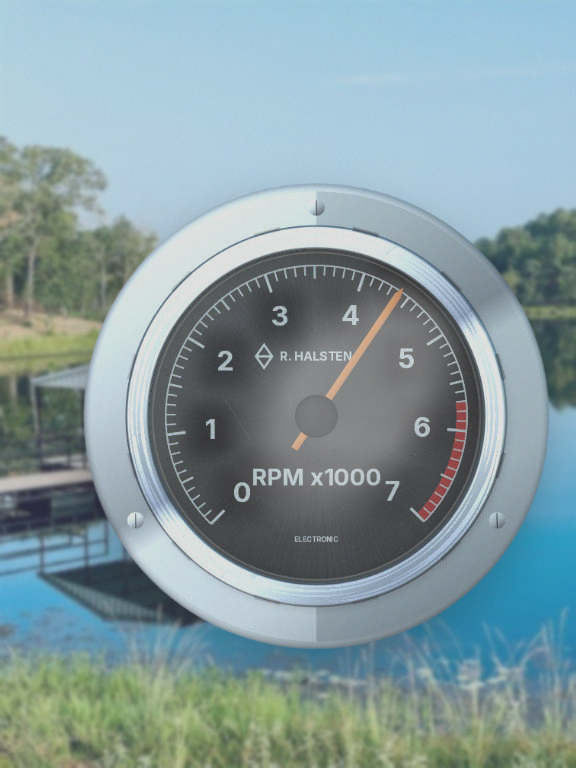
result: 4400 rpm
